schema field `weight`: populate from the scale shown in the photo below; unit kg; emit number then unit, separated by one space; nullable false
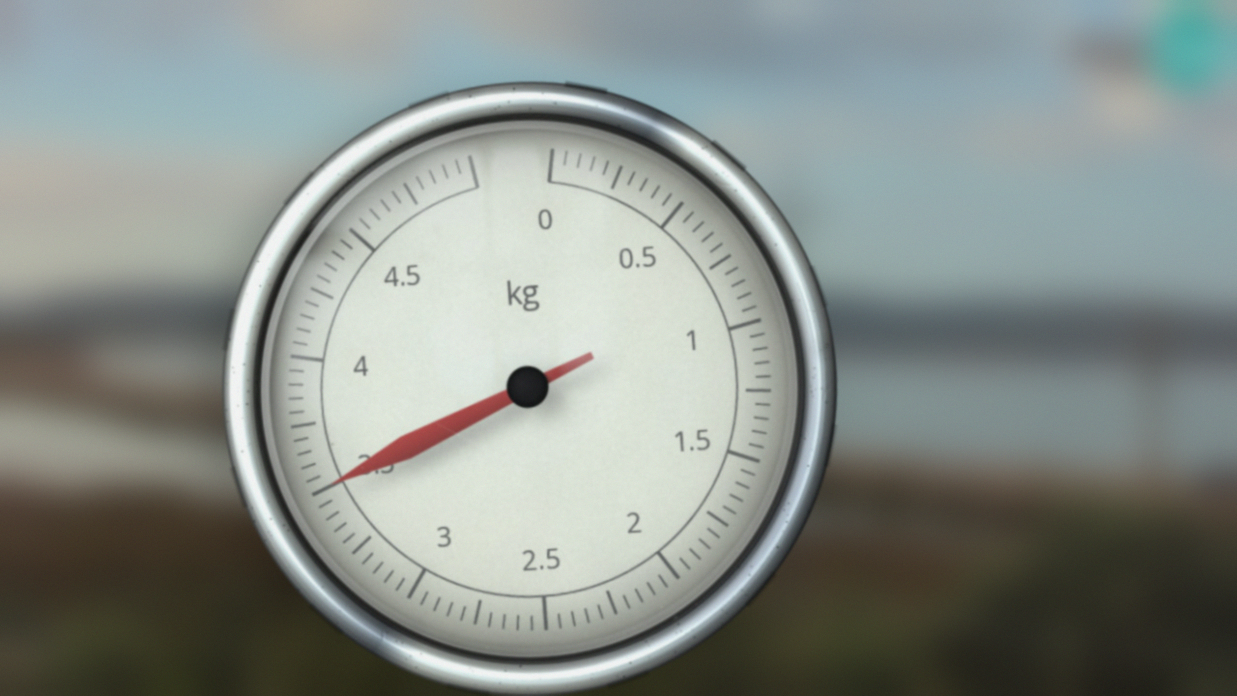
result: 3.5 kg
